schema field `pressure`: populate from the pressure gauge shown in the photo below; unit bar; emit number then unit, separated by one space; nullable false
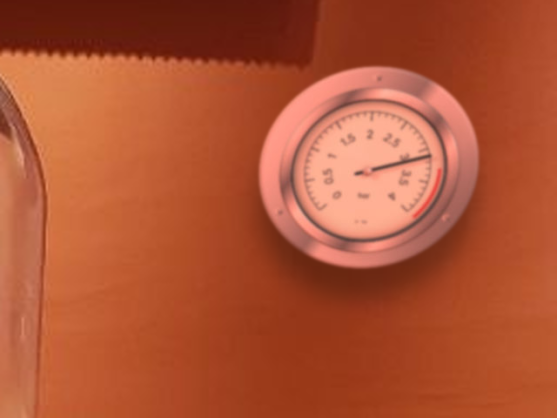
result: 3.1 bar
